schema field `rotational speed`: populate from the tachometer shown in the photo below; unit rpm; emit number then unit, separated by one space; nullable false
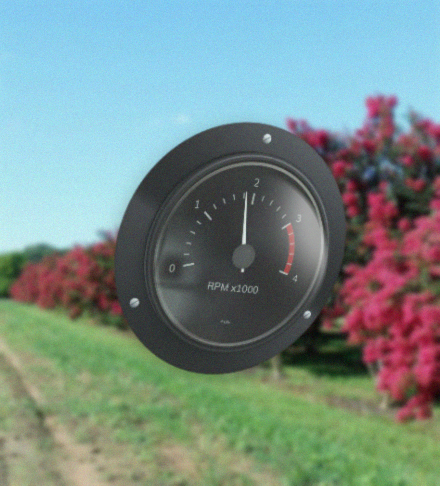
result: 1800 rpm
